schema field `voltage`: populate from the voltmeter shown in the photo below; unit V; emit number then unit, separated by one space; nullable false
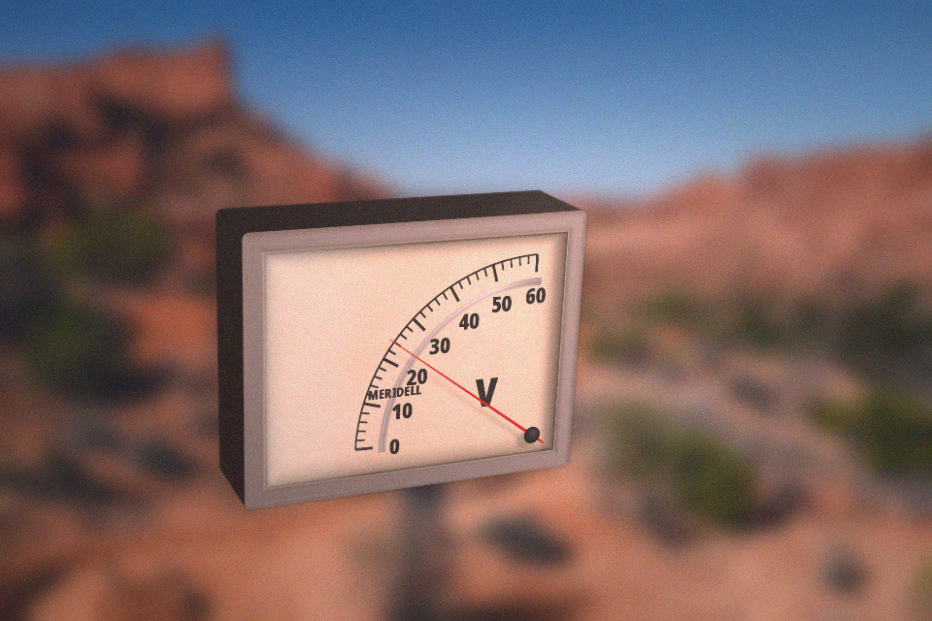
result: 24 V
